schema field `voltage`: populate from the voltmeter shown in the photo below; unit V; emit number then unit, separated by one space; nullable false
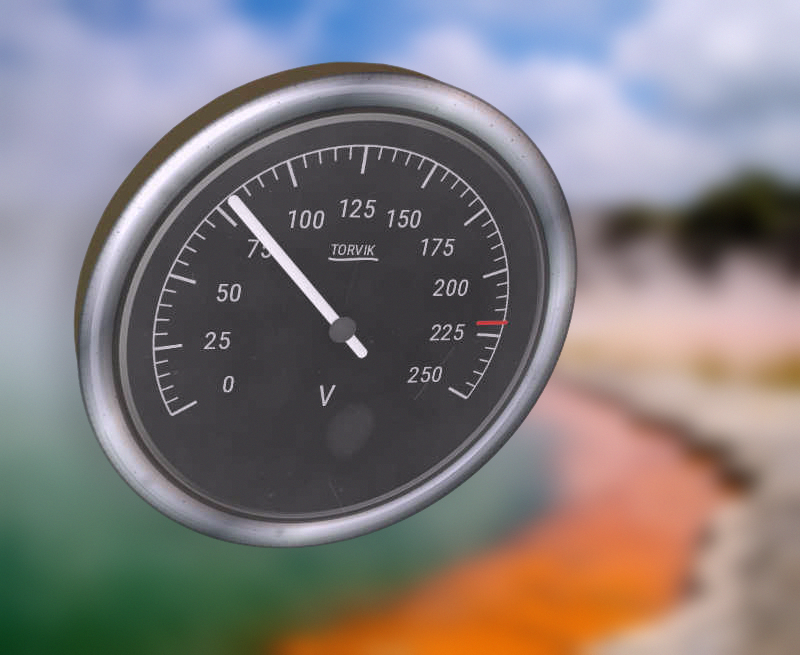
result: 80 V
